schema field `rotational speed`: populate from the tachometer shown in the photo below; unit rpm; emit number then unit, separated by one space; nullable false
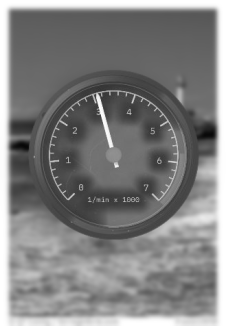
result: 3100 rpm
